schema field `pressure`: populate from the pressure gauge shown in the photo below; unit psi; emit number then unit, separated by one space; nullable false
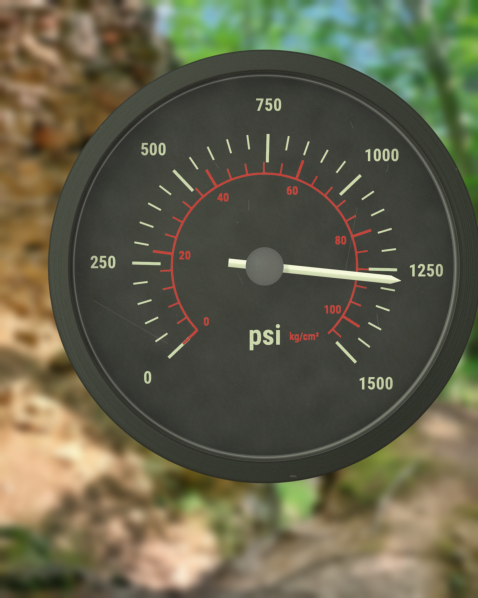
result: 1275 psi
